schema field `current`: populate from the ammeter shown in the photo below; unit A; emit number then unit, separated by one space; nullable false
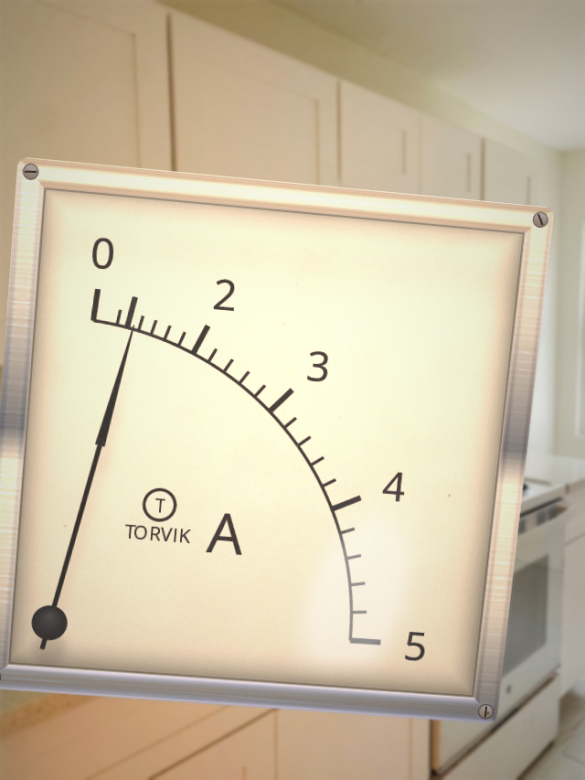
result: 1.1 A
